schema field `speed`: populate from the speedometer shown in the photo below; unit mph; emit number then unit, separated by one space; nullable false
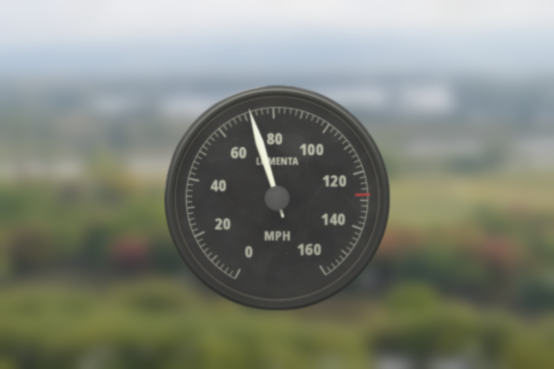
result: 72 mph
